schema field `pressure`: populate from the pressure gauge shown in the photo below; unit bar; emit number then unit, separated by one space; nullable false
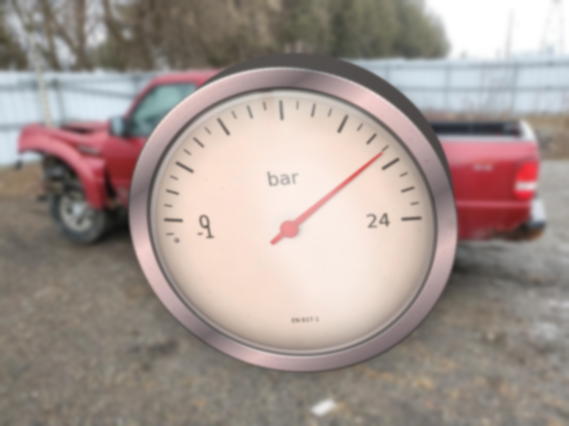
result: 19 bar
